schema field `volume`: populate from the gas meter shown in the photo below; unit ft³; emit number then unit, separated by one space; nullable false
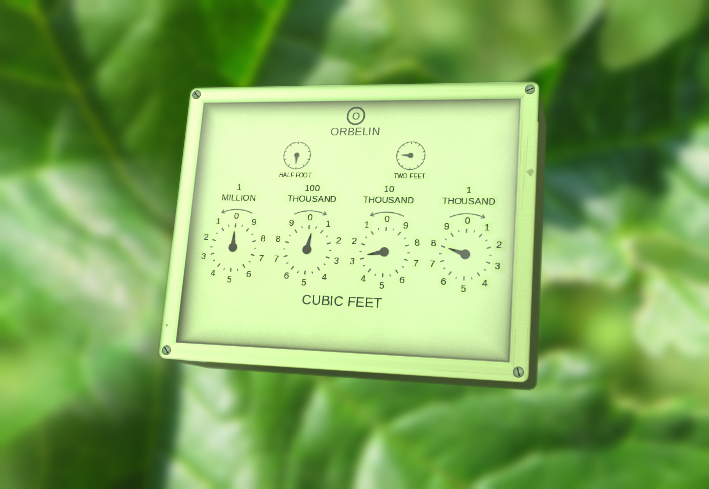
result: 2800 ft³
